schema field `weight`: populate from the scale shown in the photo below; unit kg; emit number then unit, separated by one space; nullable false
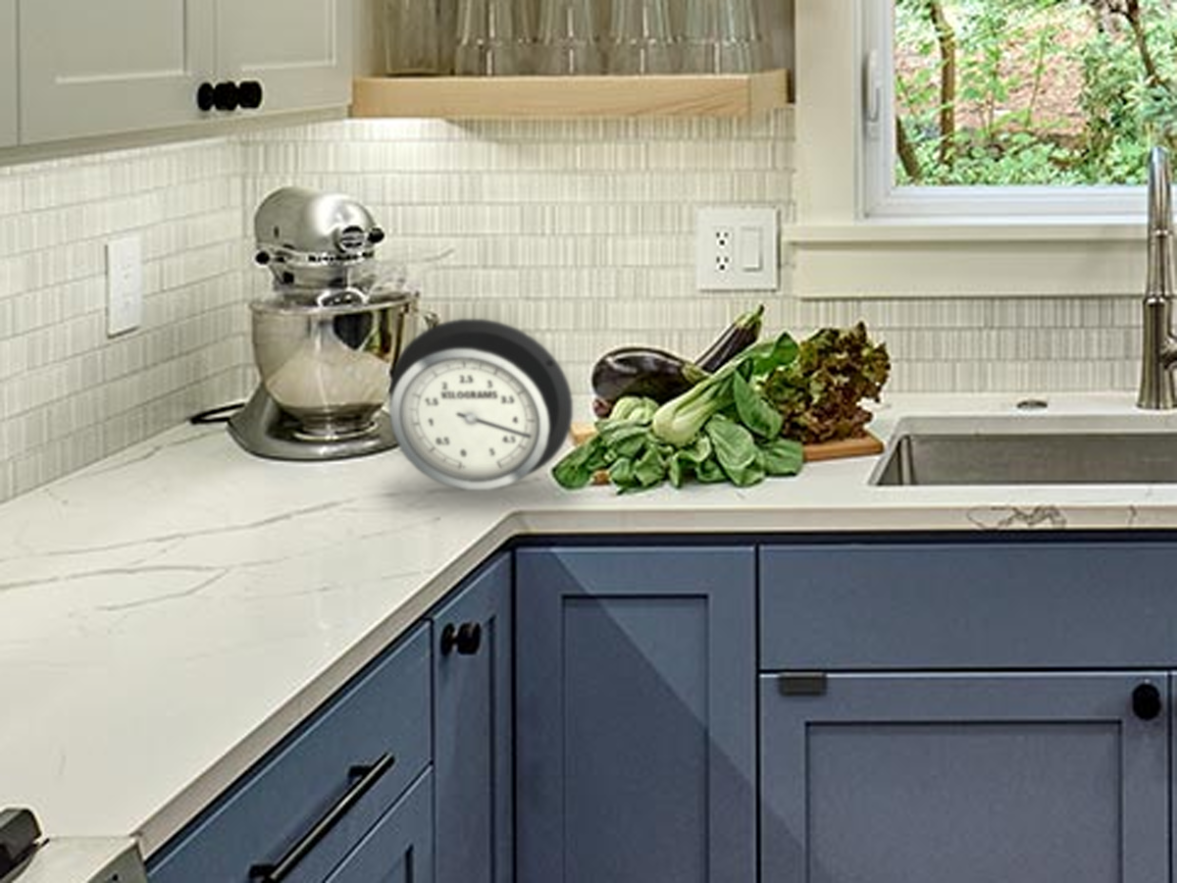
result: 4.25 kg
